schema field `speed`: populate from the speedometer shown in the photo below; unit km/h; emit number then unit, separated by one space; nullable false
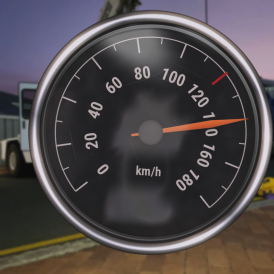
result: 140 km/h
